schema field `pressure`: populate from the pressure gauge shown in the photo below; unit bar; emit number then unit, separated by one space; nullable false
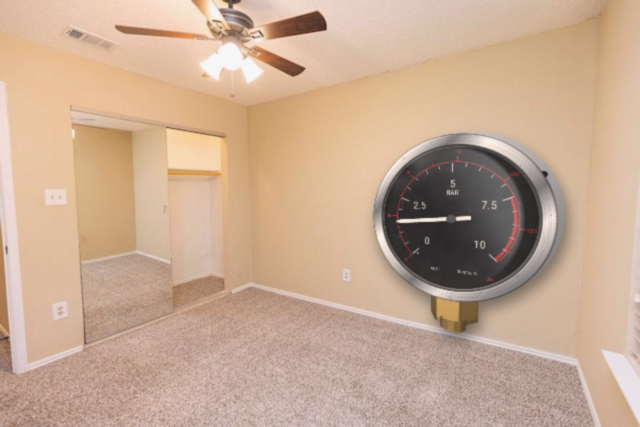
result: 1.5 bar
